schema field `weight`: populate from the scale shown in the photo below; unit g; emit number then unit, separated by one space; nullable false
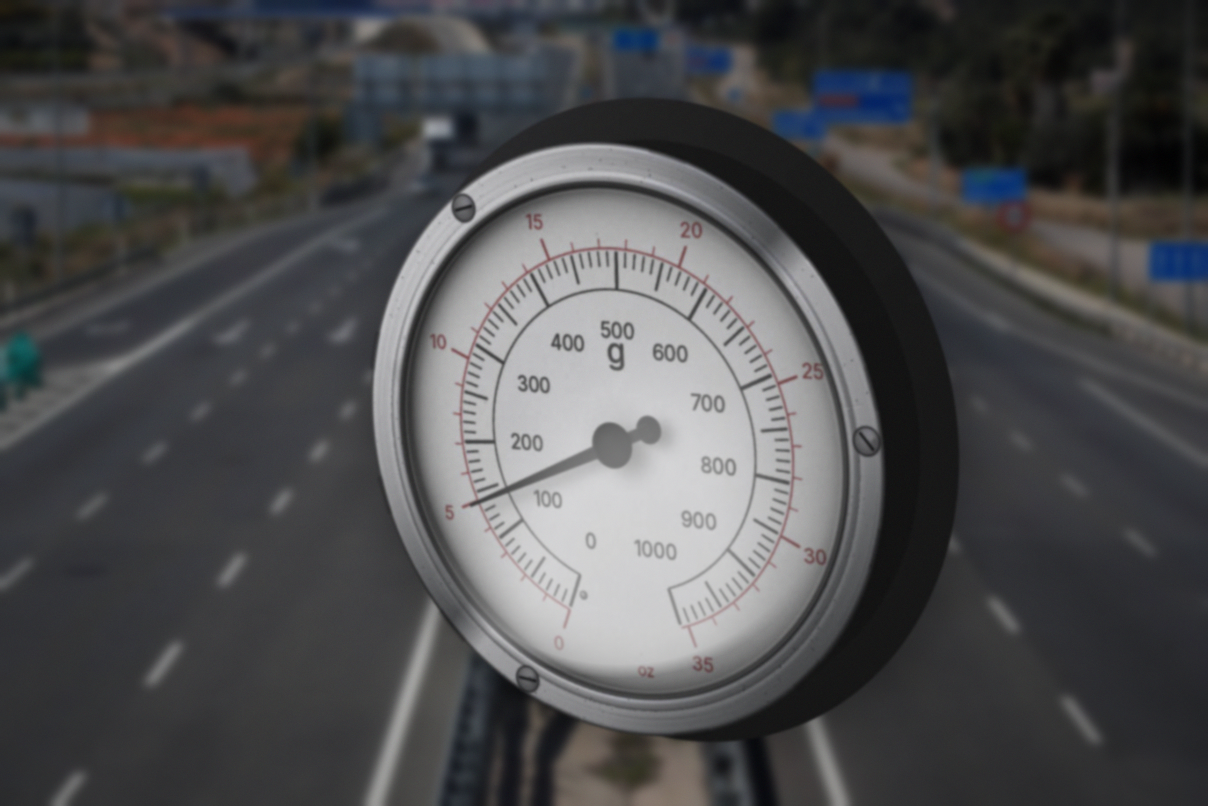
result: 140 g
